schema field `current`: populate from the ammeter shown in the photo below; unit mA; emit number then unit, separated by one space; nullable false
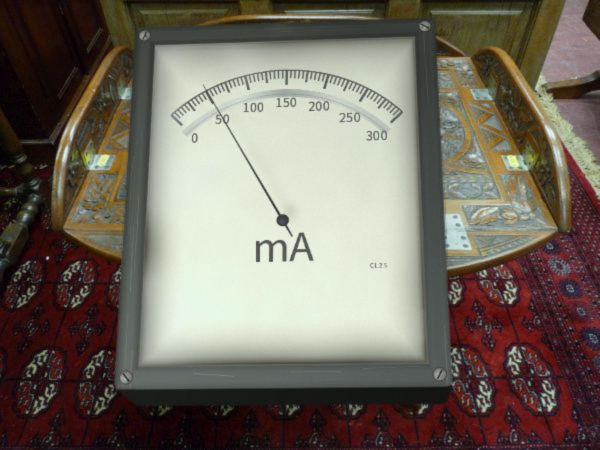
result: 50 mA
